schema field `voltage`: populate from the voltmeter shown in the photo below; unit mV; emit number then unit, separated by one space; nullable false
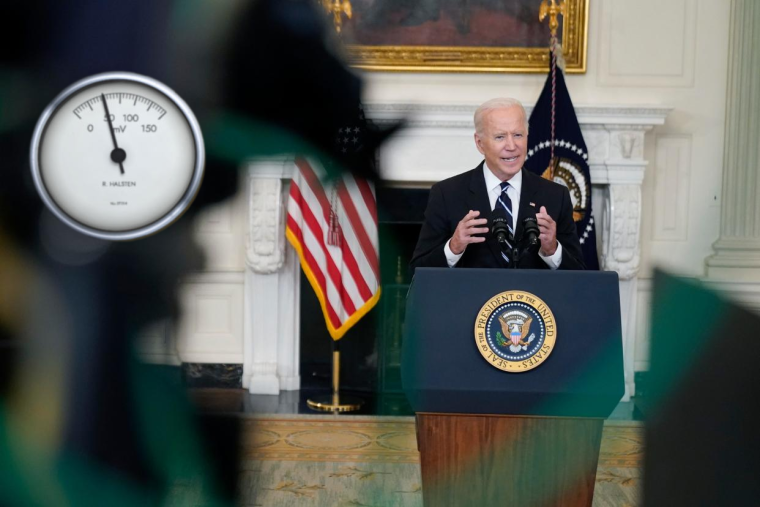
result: 50 mV
